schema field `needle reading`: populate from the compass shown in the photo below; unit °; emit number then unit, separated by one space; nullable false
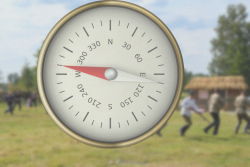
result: 280 °
